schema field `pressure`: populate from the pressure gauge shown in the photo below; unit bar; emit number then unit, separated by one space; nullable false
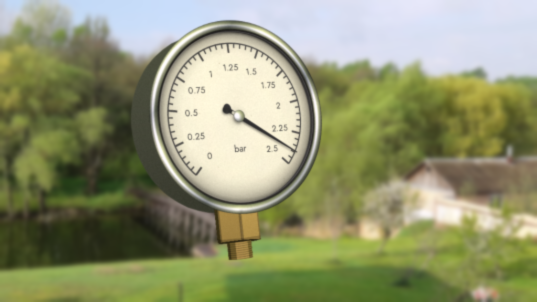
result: 2.4 bar
